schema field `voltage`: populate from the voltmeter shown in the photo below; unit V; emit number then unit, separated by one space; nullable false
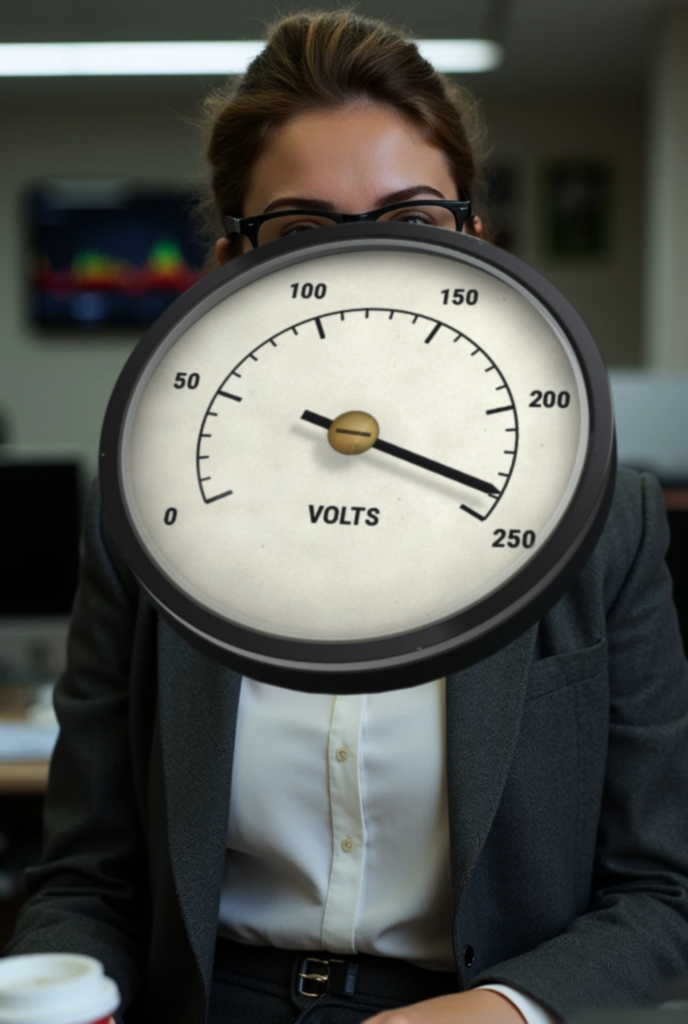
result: 240 V
